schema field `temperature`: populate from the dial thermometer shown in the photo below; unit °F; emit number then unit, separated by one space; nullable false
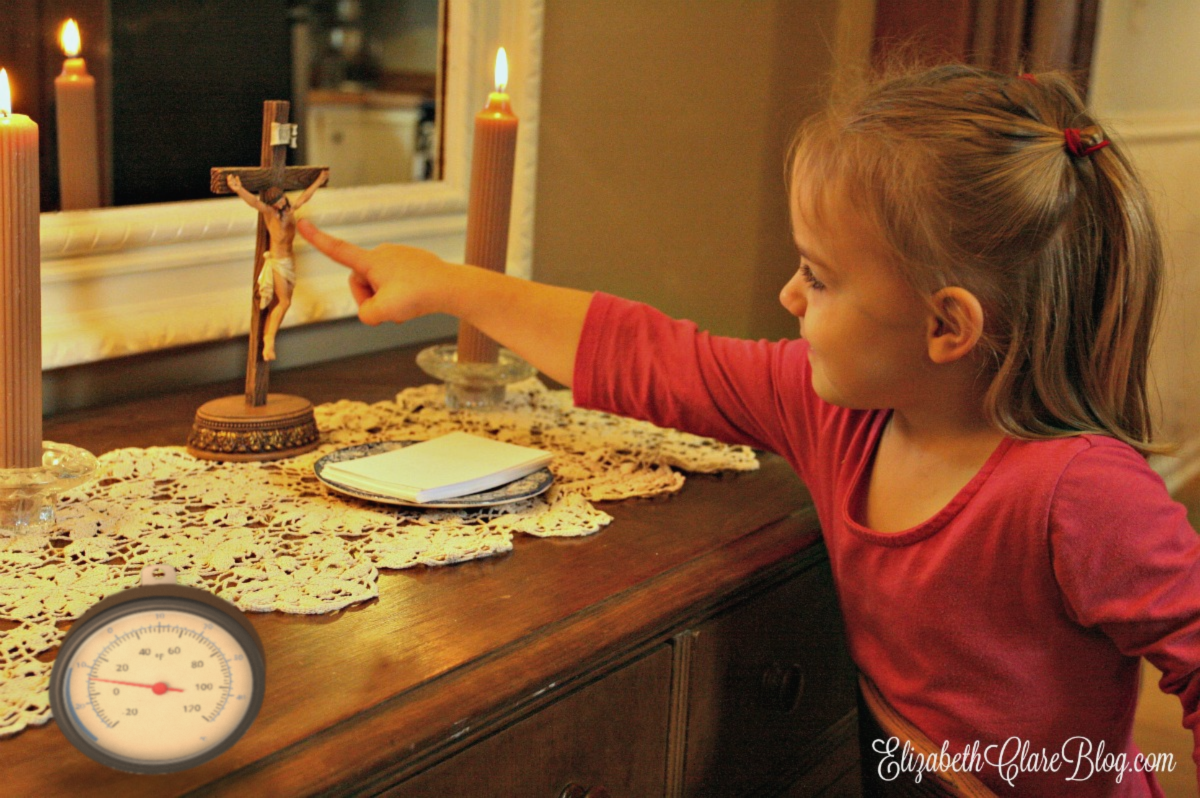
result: 10 °F
